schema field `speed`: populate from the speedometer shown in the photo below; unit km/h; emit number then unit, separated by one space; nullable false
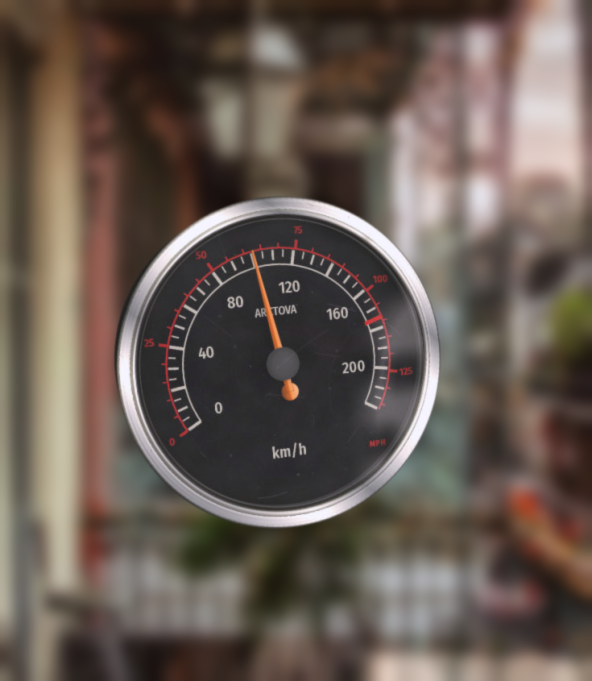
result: 100 km/h
